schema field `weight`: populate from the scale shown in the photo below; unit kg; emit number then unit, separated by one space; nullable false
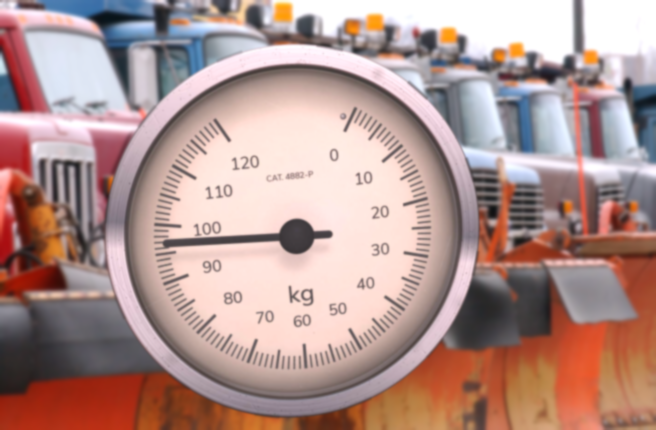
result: 97 kg
